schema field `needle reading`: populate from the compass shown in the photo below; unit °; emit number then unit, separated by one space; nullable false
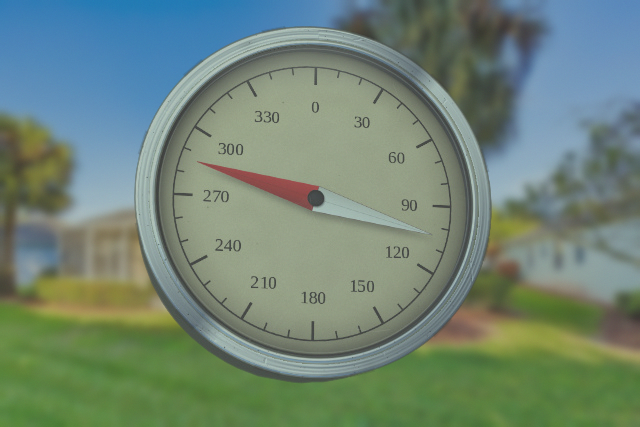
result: 285 °
